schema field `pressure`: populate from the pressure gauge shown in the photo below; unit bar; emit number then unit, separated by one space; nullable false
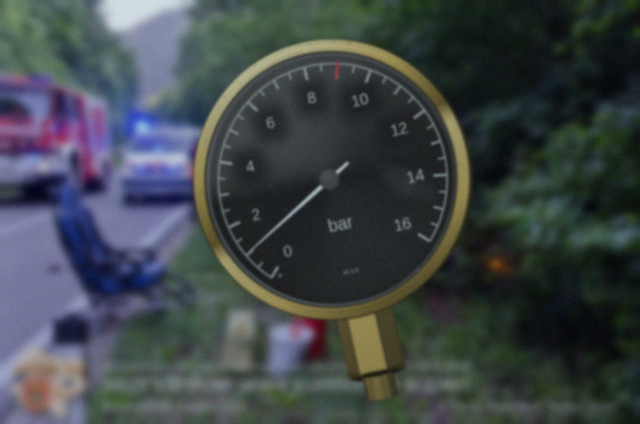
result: 1 bar
